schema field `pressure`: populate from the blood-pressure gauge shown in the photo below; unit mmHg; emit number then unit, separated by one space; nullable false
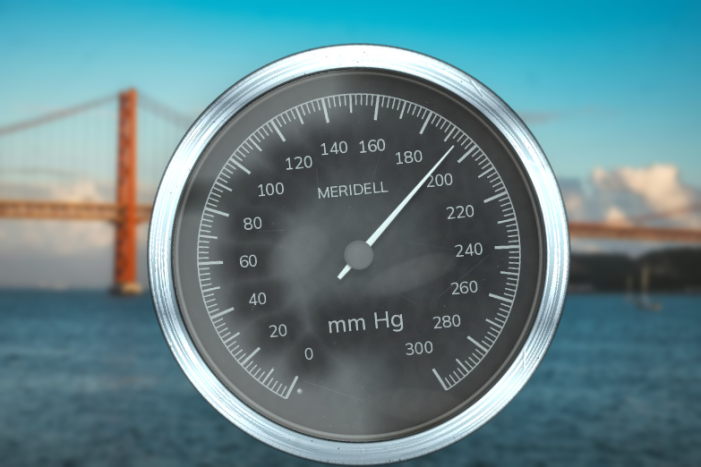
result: 194 mmHg
